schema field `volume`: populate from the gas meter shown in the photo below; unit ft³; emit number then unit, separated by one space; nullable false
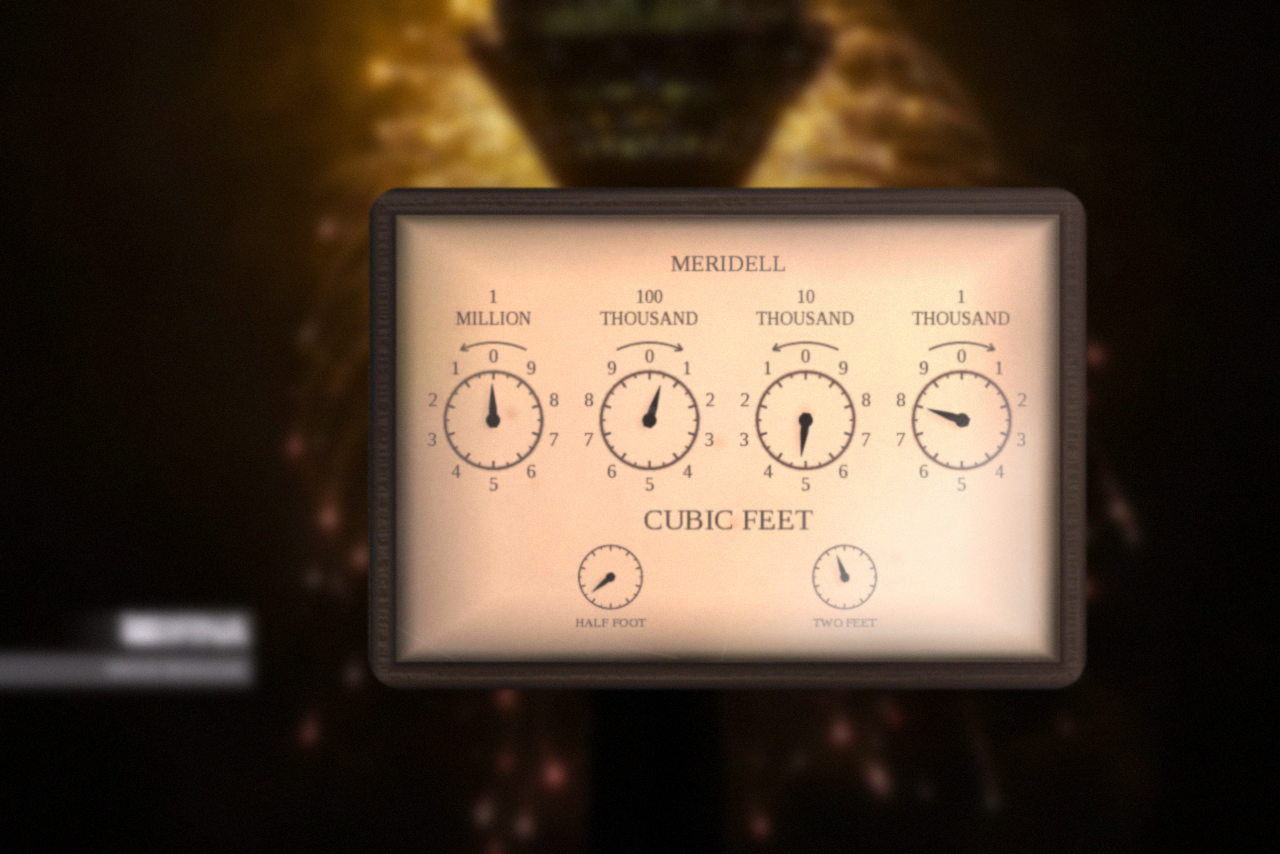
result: 4800 ft³
